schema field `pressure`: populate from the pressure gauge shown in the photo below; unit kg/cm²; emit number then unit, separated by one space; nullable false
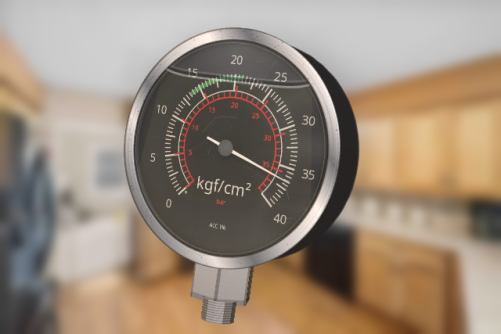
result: 36.5 kg/cm²
